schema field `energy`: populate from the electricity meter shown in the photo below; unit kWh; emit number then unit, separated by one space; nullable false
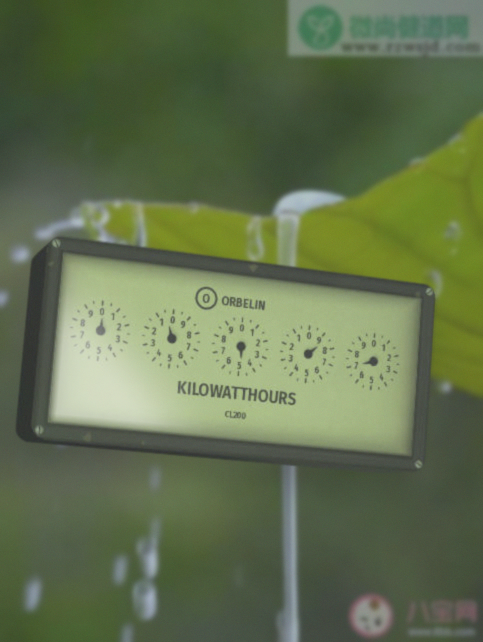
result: 487 kWh
